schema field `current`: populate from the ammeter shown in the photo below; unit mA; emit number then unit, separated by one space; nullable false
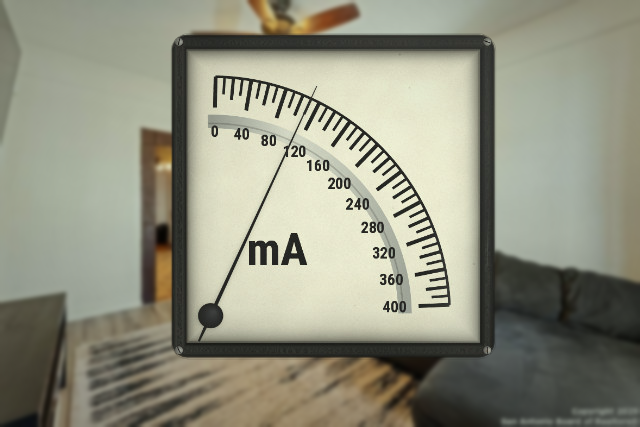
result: 110 mA
